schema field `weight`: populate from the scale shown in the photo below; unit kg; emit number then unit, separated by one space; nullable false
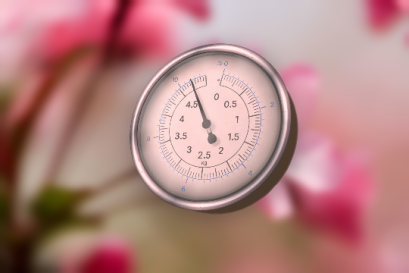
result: 4.75 kg
